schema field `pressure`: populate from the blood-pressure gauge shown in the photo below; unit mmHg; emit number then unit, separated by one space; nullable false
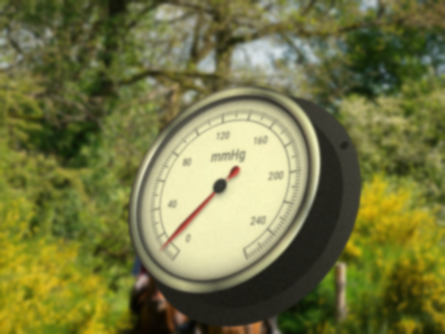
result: 10 mmHg
